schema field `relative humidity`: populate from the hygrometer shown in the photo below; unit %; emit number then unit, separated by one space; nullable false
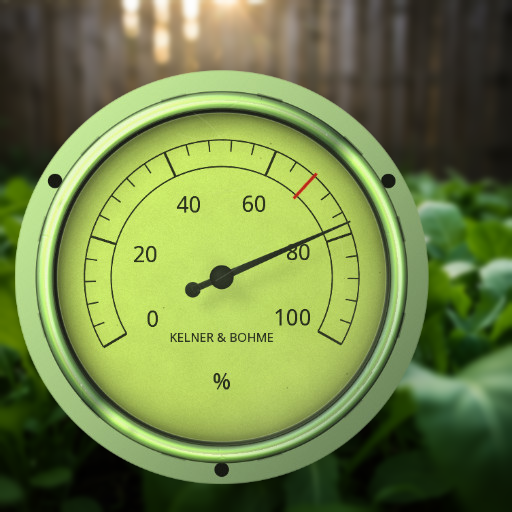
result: 78 %
